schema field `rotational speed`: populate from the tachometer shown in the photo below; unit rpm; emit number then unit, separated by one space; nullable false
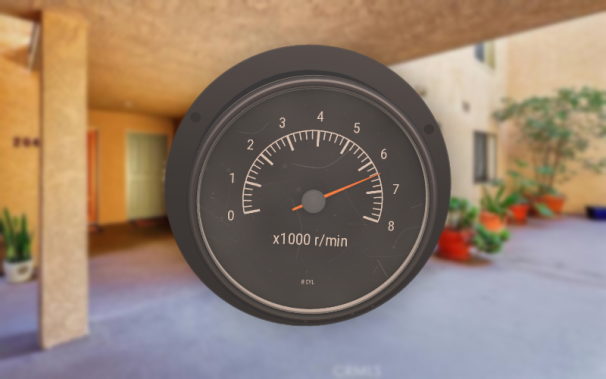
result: 6400 rpm
